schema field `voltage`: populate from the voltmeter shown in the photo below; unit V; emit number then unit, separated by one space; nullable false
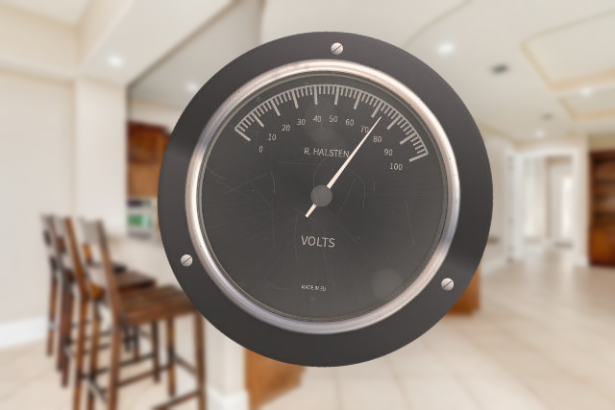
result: 74 V
